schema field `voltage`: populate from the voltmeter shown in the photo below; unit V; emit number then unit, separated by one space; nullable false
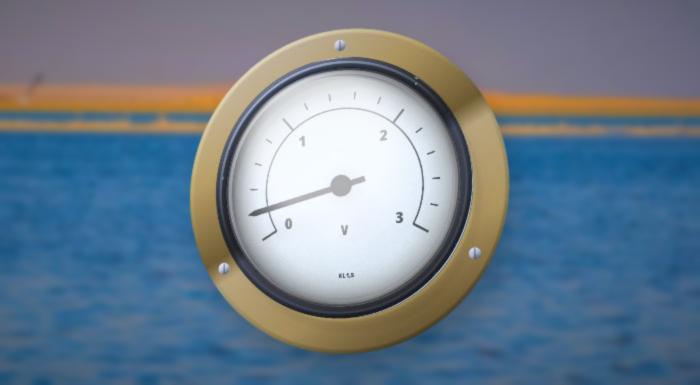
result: 0.2 V
